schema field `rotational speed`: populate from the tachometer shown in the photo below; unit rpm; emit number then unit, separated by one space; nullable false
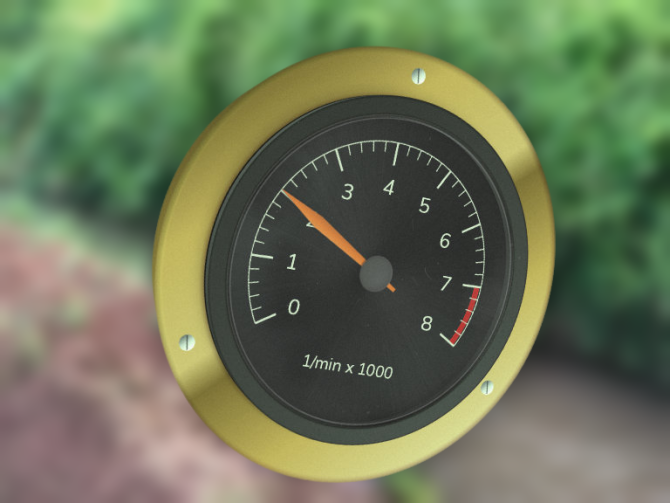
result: 2000 rpm
